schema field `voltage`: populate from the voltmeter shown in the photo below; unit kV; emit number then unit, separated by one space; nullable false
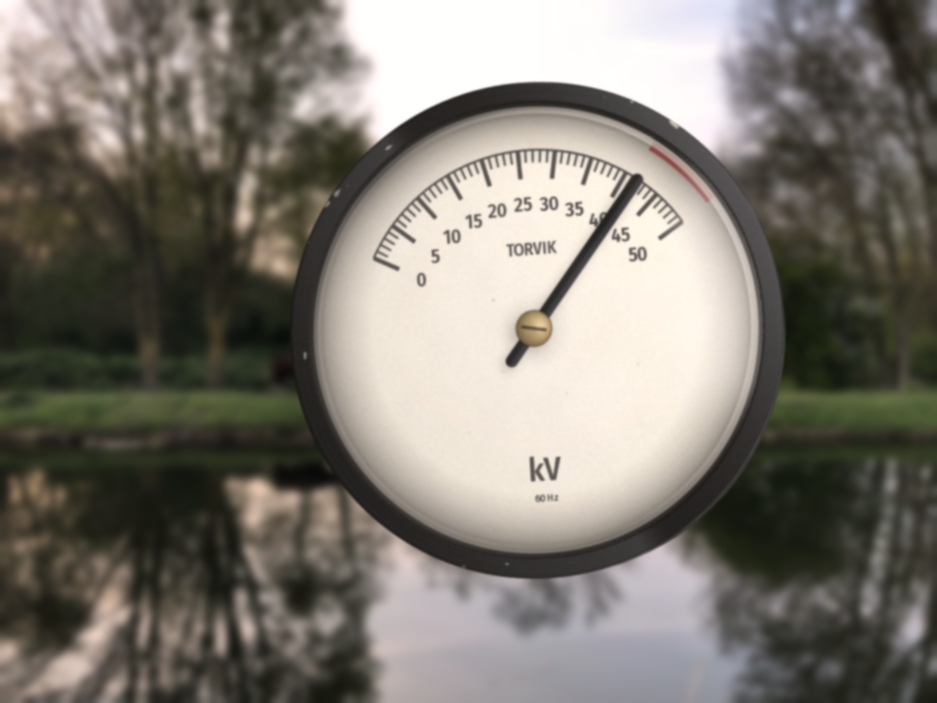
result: 42 kV
